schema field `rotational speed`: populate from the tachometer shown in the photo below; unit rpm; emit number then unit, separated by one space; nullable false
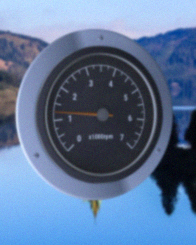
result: 1250 rpm
